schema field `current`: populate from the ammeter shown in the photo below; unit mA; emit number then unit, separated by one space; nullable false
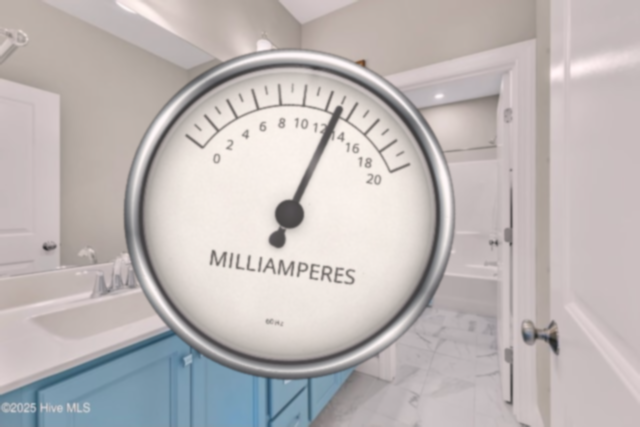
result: 13 mA
